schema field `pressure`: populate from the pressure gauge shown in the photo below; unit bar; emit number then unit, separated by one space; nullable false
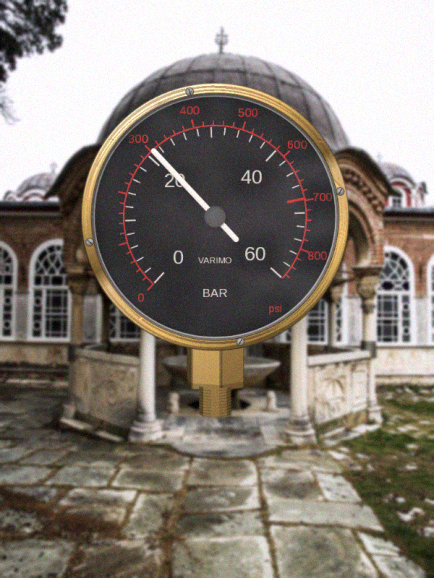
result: 21 bar
